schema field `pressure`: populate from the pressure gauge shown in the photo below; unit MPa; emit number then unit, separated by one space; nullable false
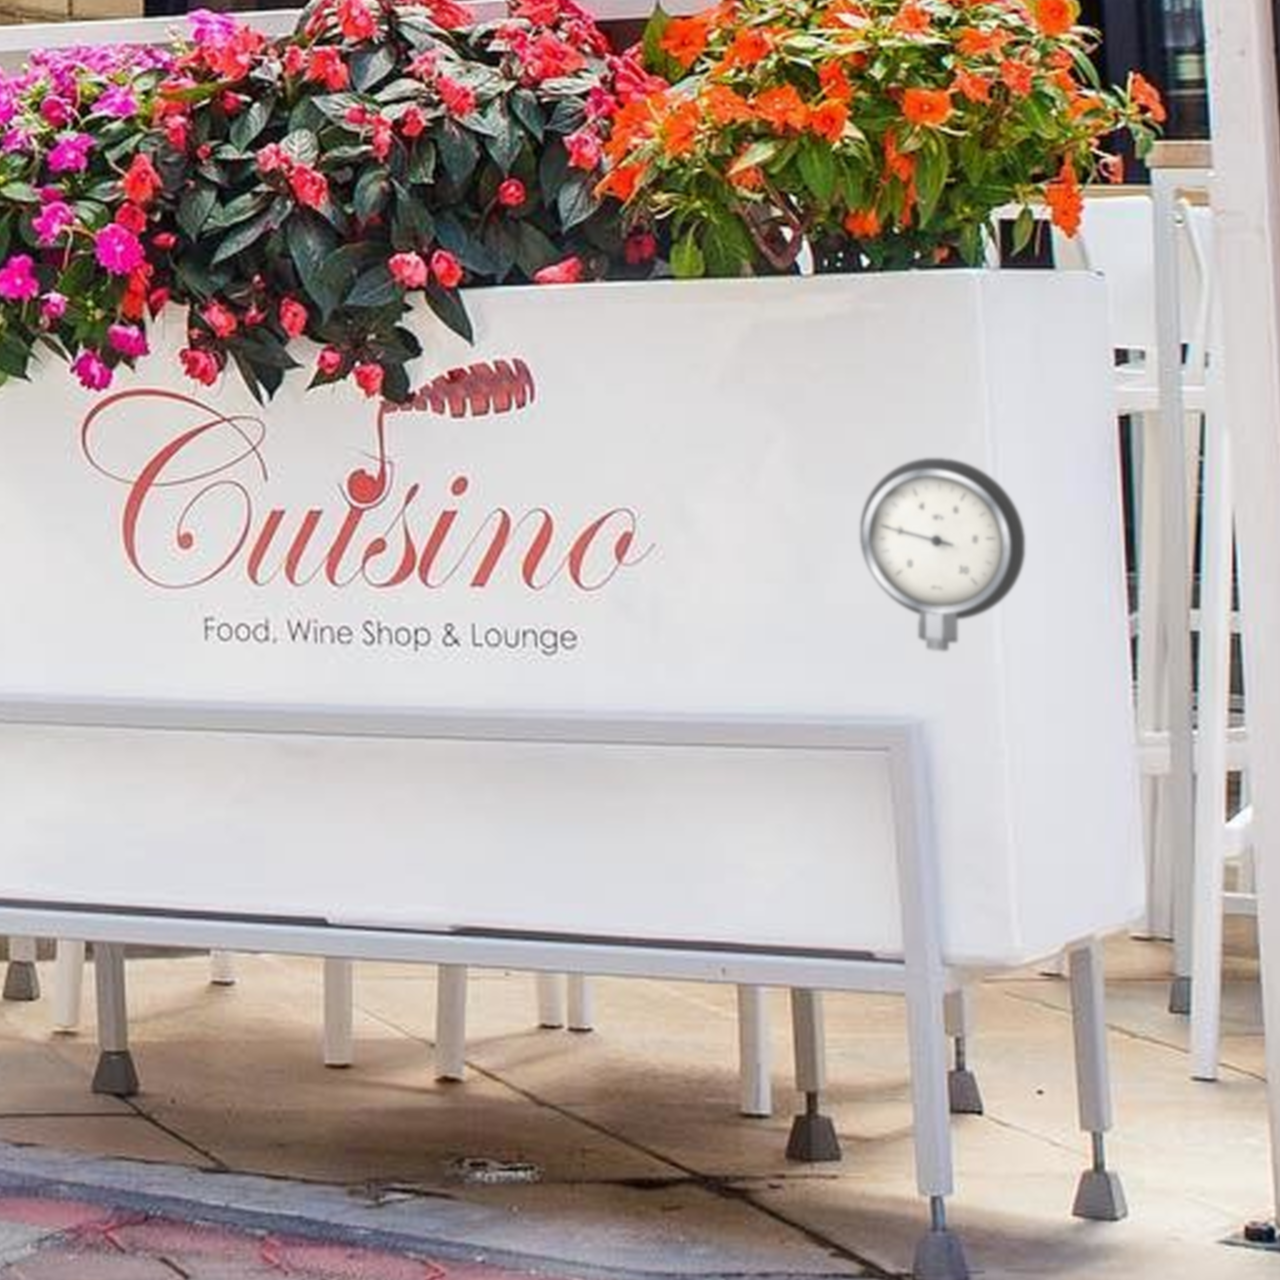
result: 2 MPa
